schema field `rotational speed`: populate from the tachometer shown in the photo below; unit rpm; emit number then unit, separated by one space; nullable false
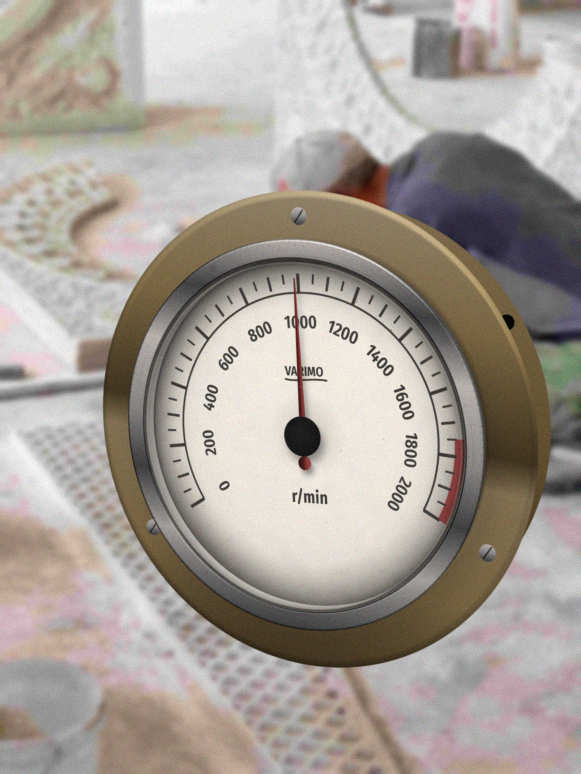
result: 1000 rpm
